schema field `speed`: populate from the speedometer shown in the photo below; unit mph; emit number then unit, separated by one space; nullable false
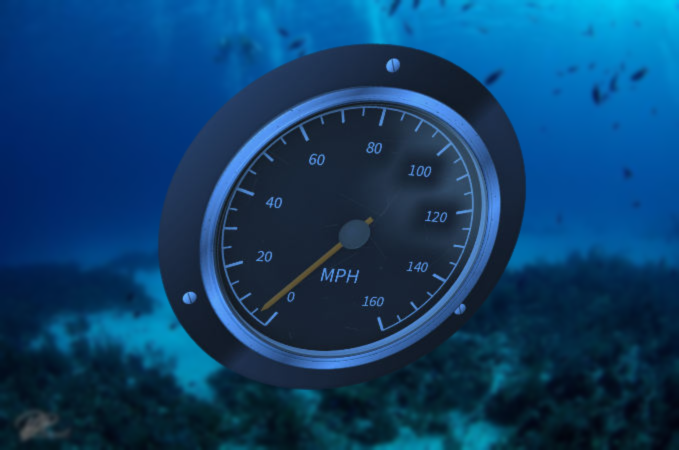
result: 5 mph
